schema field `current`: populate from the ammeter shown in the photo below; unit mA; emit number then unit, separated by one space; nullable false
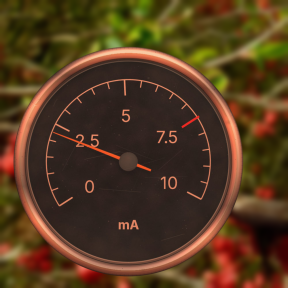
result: 2.25 mA
